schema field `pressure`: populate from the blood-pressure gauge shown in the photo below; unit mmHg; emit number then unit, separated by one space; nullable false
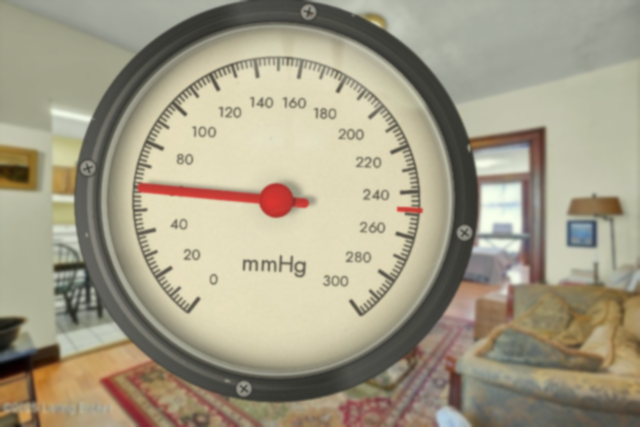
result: 60 mmHg
